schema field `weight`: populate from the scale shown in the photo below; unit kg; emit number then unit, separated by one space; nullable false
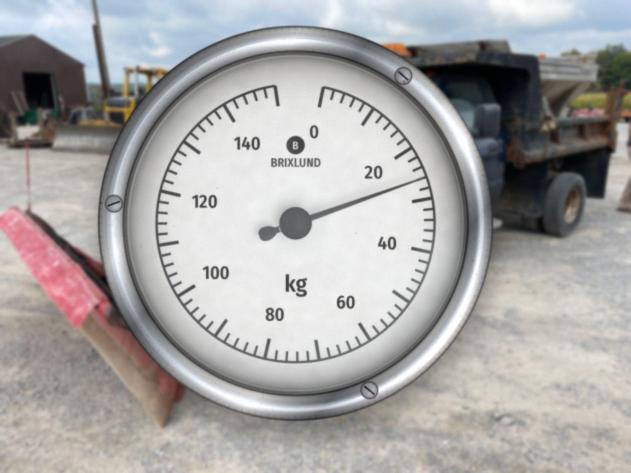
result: 26 kg
